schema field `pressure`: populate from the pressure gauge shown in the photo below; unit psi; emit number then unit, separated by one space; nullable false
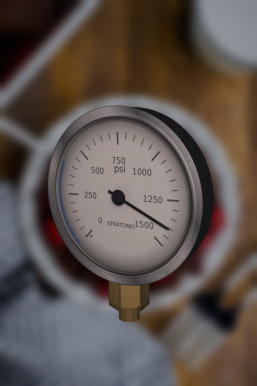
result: 1400 psi
